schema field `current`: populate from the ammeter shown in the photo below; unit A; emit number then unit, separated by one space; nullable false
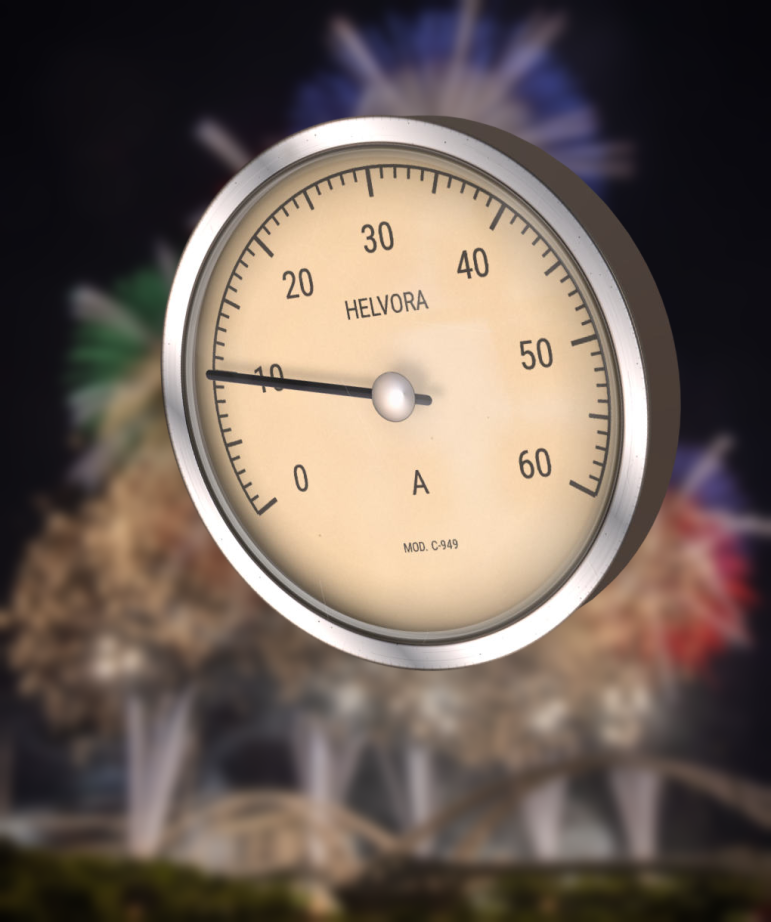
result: 10 A
